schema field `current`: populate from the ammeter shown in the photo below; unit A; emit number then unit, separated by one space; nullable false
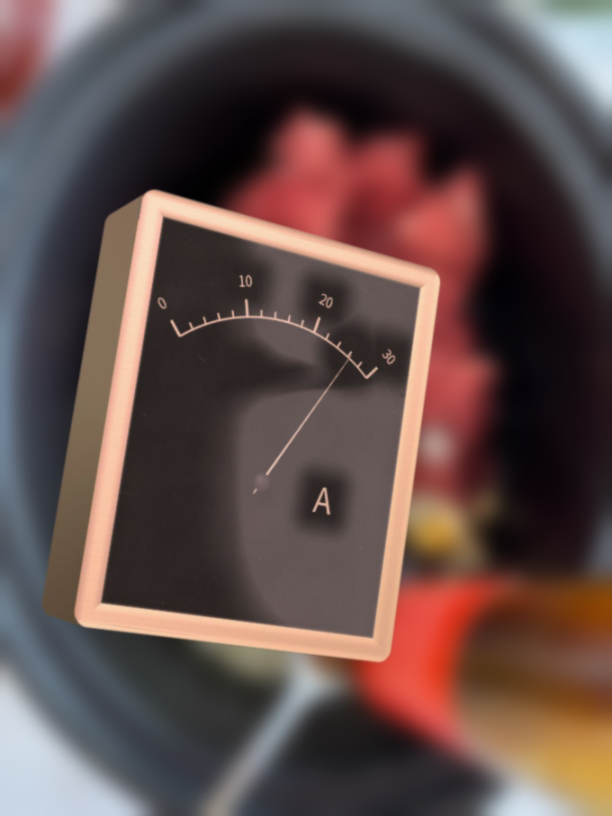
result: 26 A
